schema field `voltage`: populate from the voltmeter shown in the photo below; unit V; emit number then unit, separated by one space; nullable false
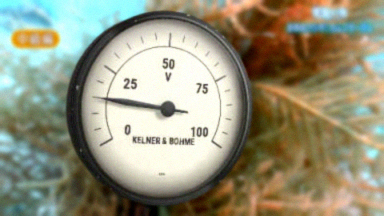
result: 15 V
